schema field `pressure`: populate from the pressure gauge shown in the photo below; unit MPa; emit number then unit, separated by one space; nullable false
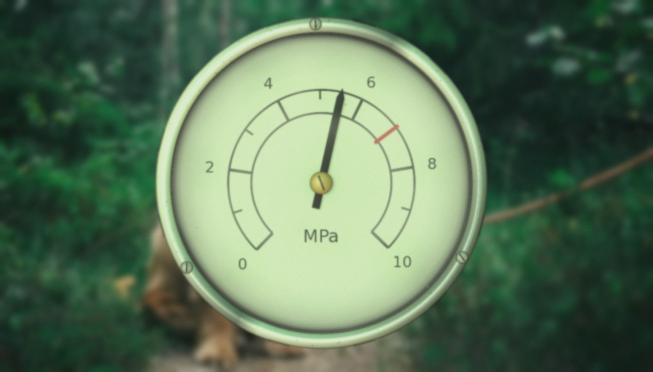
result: 5.5 MPa
